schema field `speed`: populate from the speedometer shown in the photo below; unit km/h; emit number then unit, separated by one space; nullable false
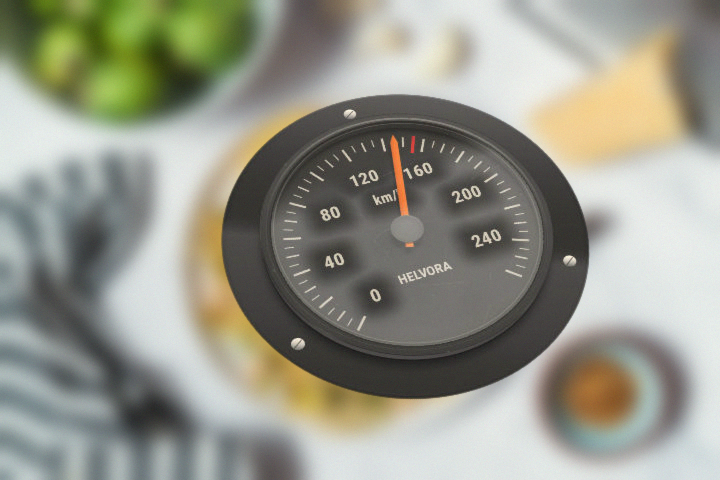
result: 145 km/h
